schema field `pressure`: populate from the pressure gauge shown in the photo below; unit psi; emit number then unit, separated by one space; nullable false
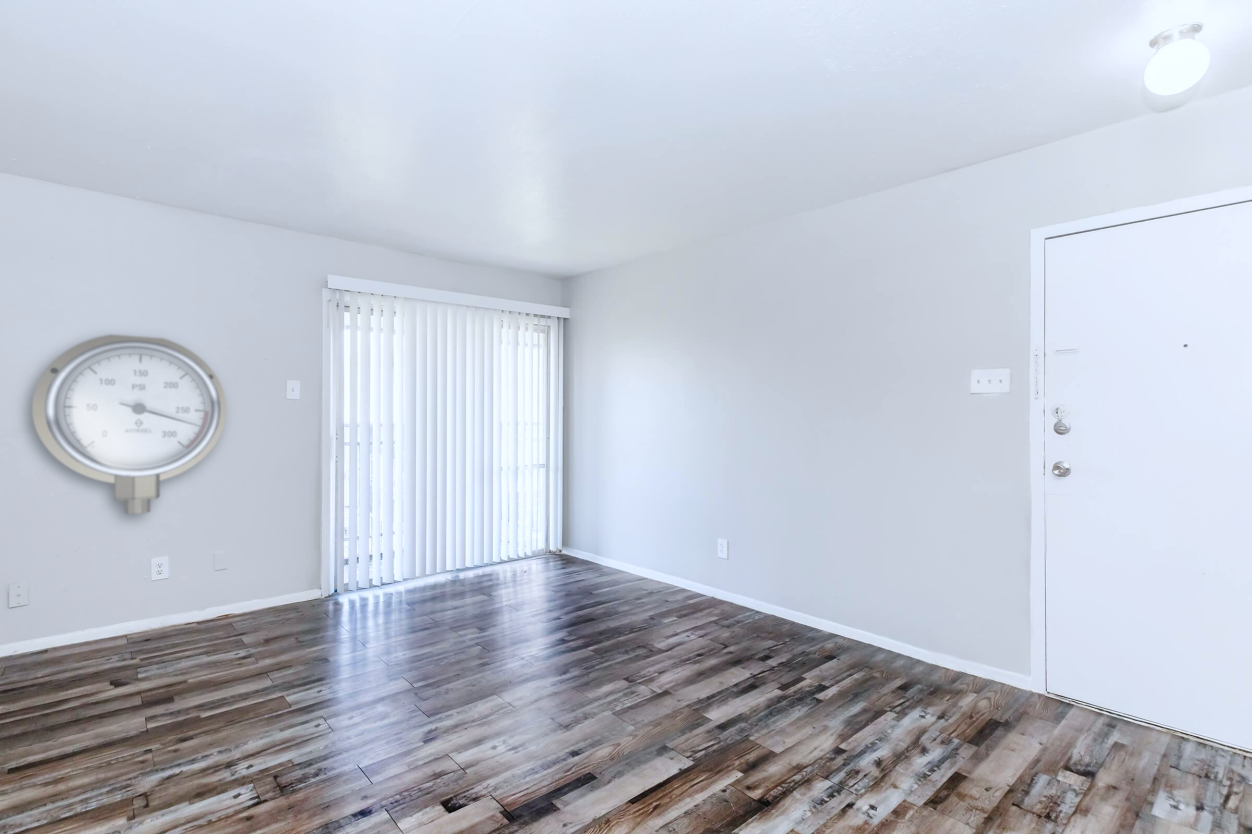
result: 270 psi
